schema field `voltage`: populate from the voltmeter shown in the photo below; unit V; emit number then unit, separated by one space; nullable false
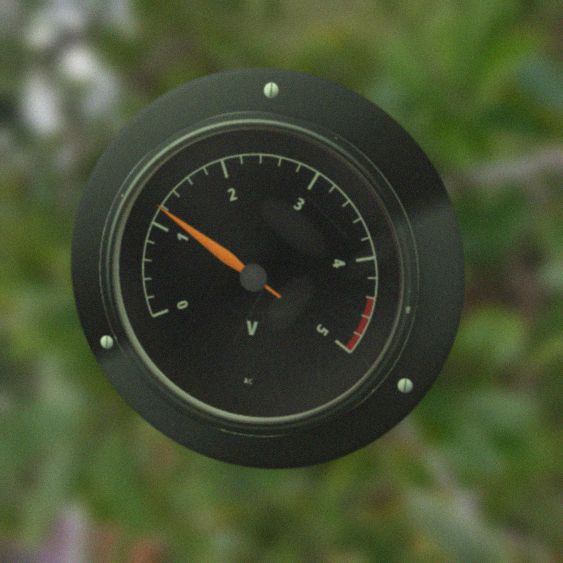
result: 1.2 V
